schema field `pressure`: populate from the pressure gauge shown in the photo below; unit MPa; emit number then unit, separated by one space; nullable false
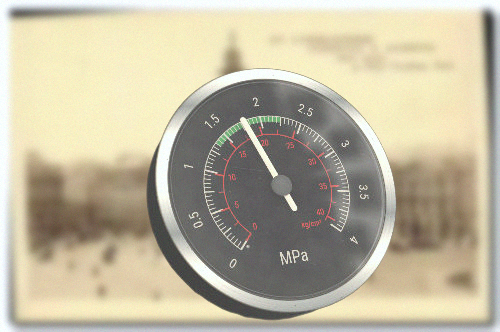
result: 1.75 MPa
